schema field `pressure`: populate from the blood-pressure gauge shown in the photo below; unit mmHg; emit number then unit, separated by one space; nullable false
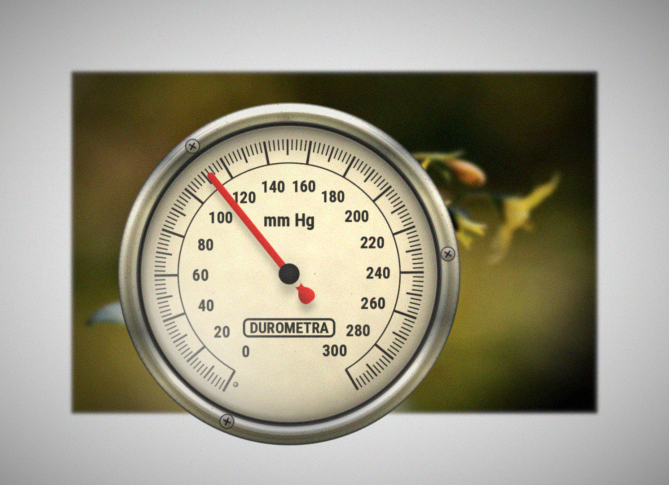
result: 112 mmHg
